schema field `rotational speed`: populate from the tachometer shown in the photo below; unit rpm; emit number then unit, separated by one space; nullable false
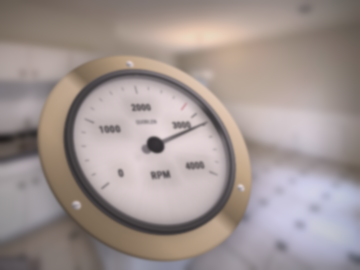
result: 3200 rpm
